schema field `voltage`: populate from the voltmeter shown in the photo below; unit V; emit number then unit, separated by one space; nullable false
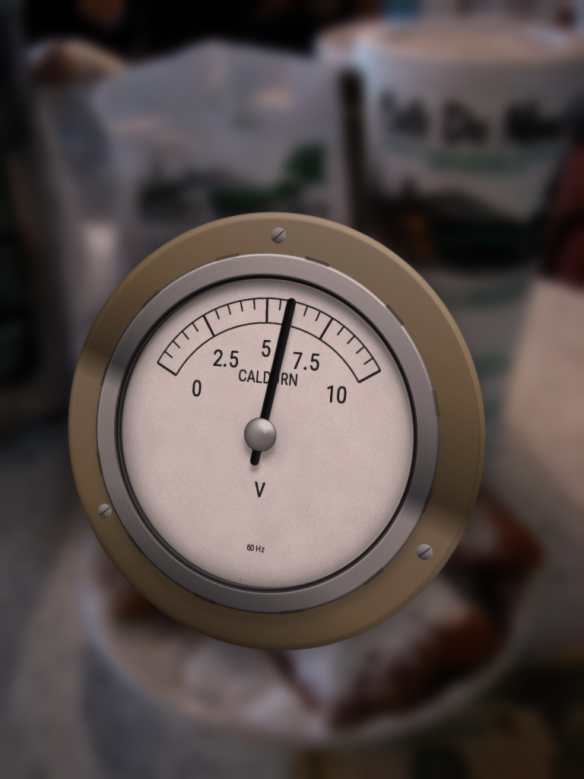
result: 6 V
